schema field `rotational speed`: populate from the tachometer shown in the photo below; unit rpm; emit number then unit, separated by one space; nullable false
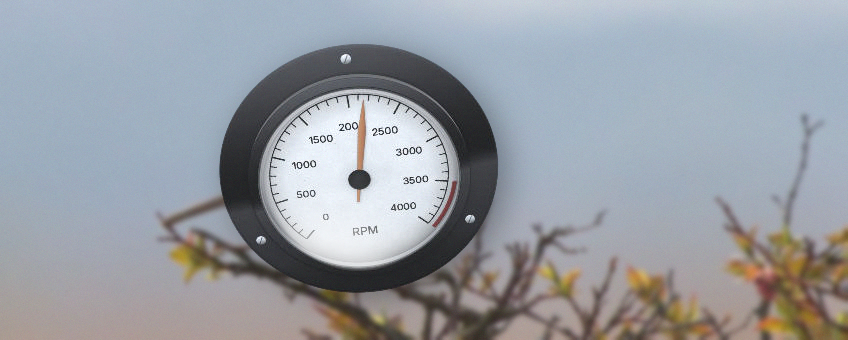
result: 2150 rpm
